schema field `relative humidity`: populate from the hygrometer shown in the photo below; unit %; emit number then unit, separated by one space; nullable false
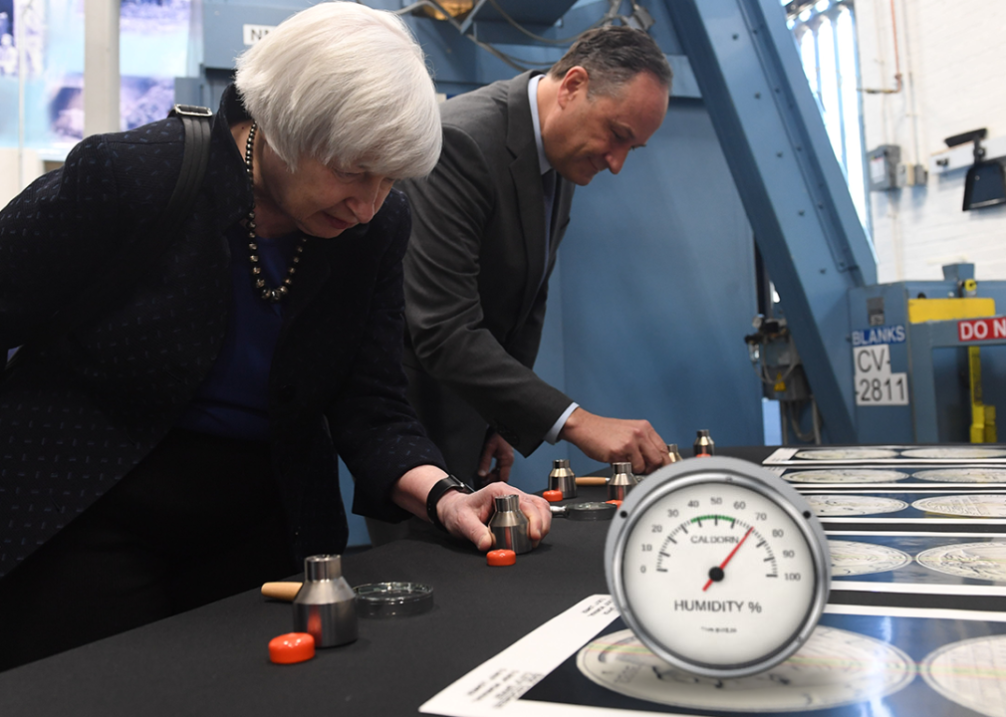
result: 70 %
